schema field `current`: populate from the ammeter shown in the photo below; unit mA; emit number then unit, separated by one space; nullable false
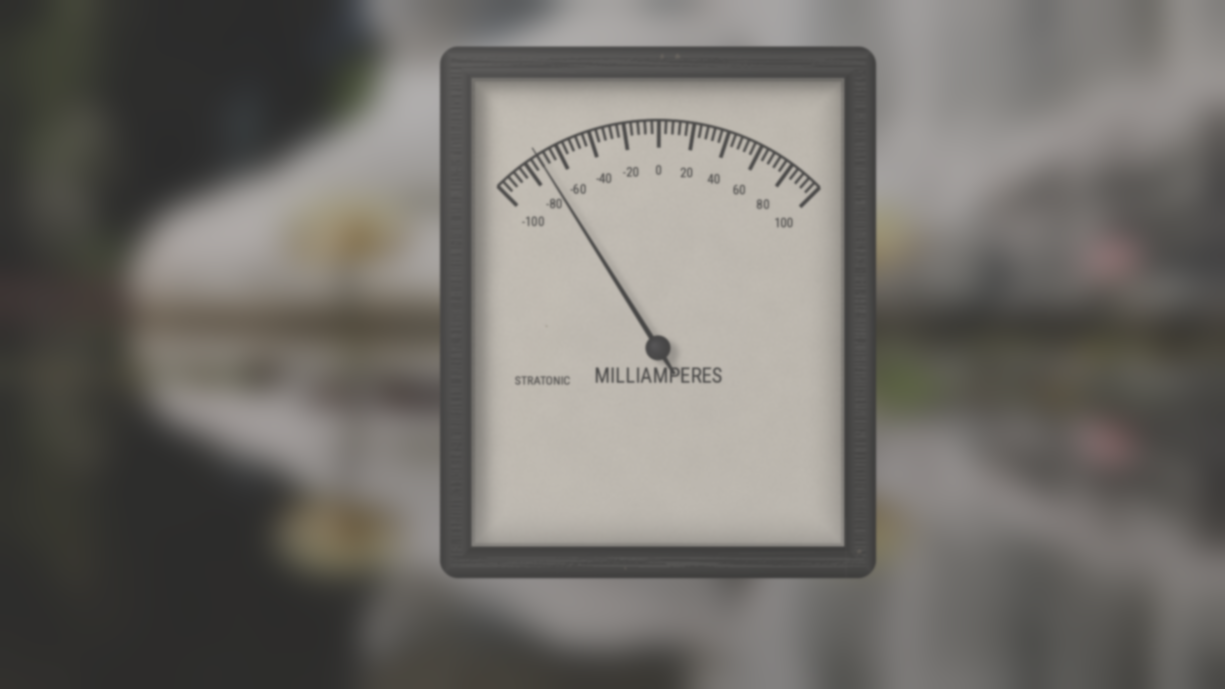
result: -72 mA
